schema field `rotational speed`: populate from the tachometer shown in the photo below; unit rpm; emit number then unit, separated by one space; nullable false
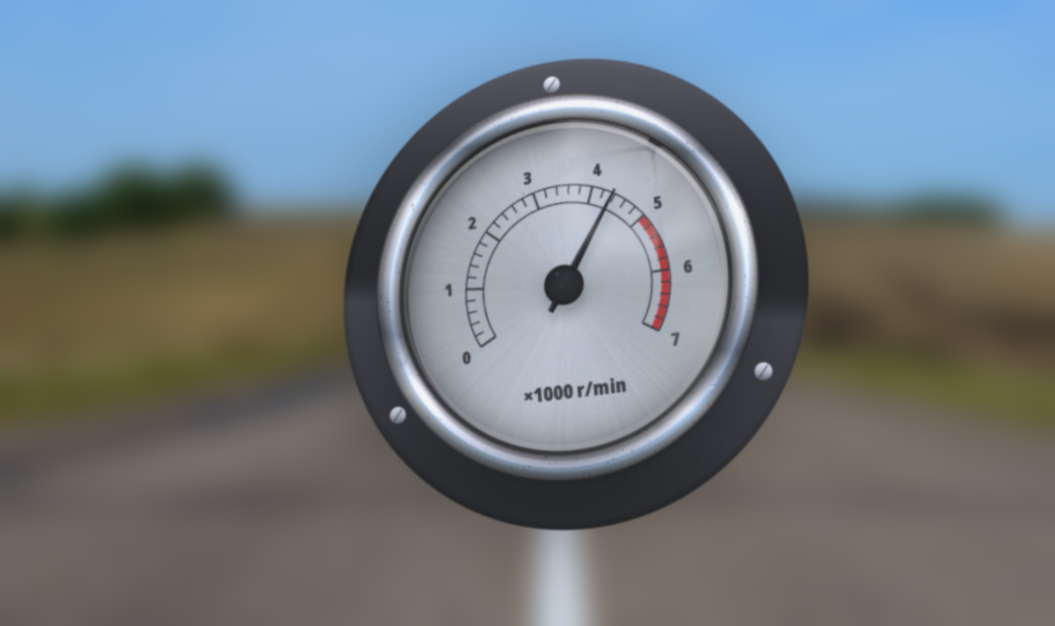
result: 4400 rpm
